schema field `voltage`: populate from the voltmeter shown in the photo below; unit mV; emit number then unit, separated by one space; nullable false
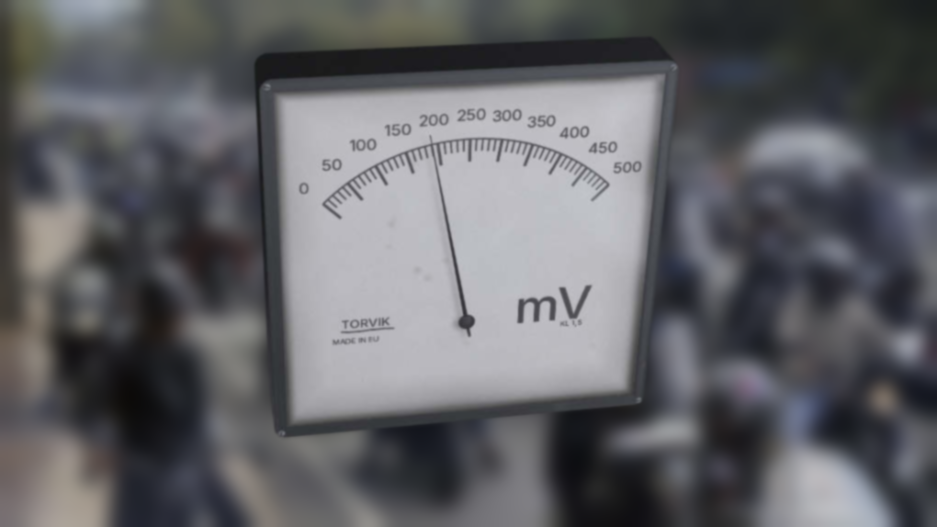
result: 190 mV
